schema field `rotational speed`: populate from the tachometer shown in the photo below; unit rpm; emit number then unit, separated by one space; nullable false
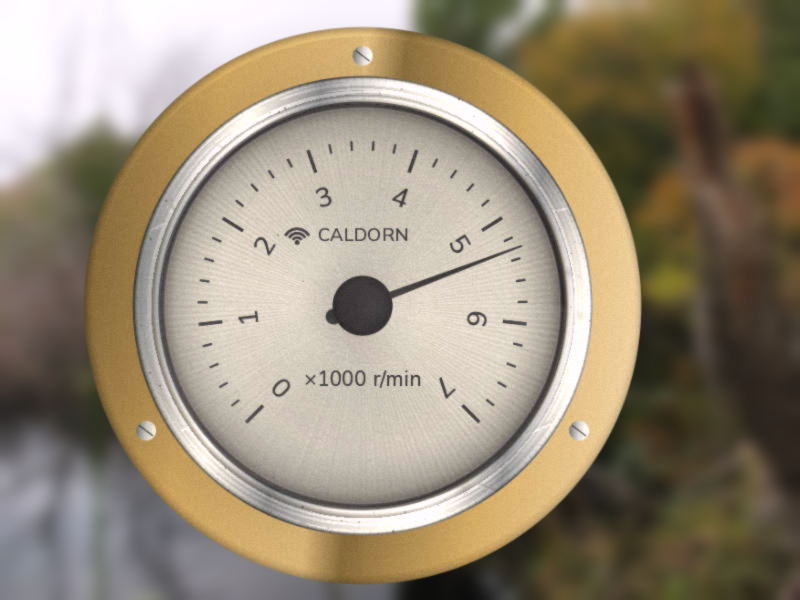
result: 5300 rpm
